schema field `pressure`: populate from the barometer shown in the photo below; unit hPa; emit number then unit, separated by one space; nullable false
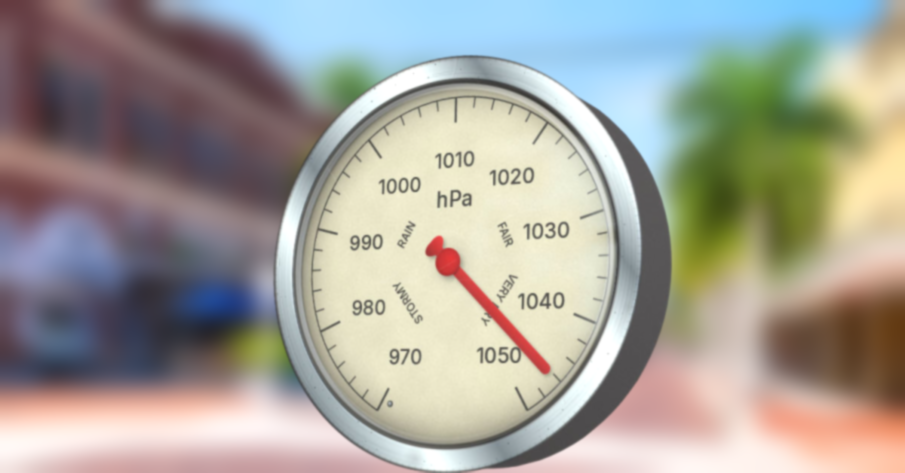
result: 1046 hPa
